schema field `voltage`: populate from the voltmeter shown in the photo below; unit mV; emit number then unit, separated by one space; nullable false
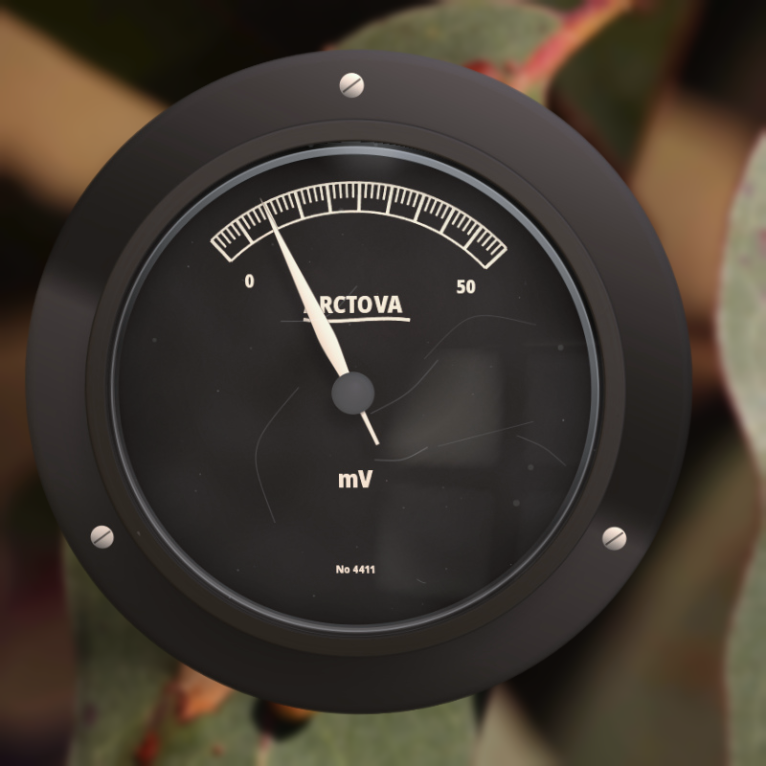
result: 10 mV
